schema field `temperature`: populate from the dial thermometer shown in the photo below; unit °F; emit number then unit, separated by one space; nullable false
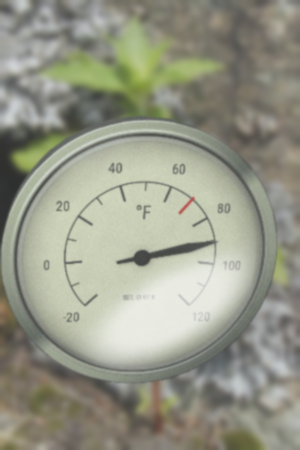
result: 90 °F
